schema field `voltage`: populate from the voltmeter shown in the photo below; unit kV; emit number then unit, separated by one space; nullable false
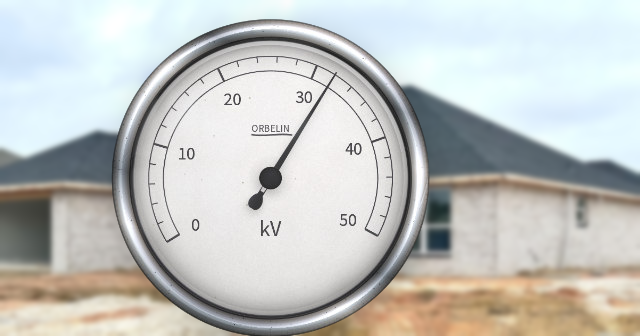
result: 32 kV
